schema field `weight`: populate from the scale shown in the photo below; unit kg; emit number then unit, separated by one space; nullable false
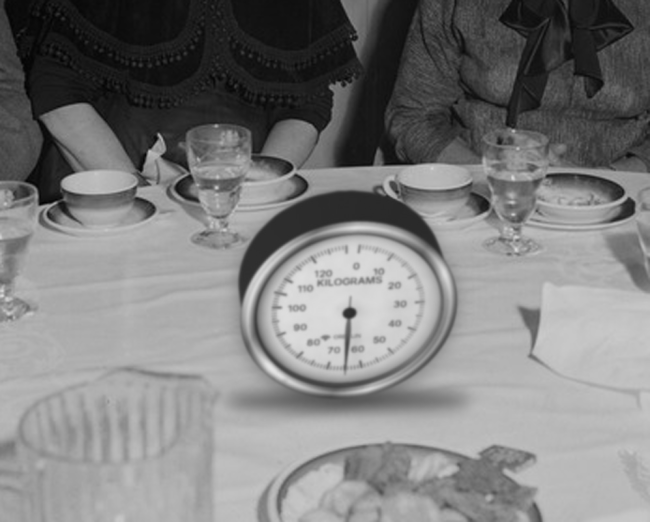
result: 65 kg
